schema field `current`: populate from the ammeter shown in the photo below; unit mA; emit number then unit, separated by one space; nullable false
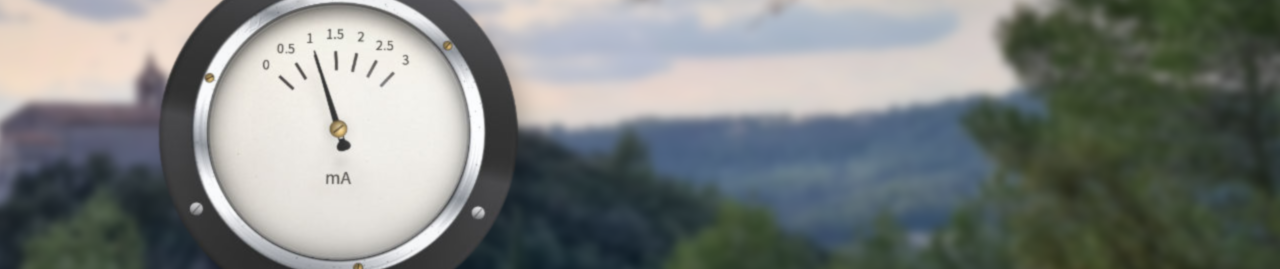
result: 1 mA
